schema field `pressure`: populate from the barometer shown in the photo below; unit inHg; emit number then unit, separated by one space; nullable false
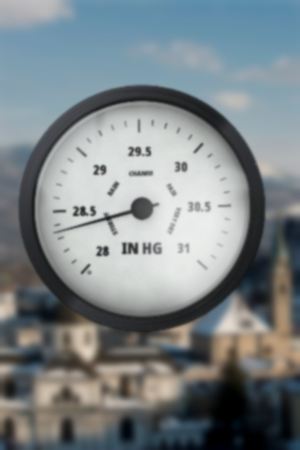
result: 28.35 inHg
